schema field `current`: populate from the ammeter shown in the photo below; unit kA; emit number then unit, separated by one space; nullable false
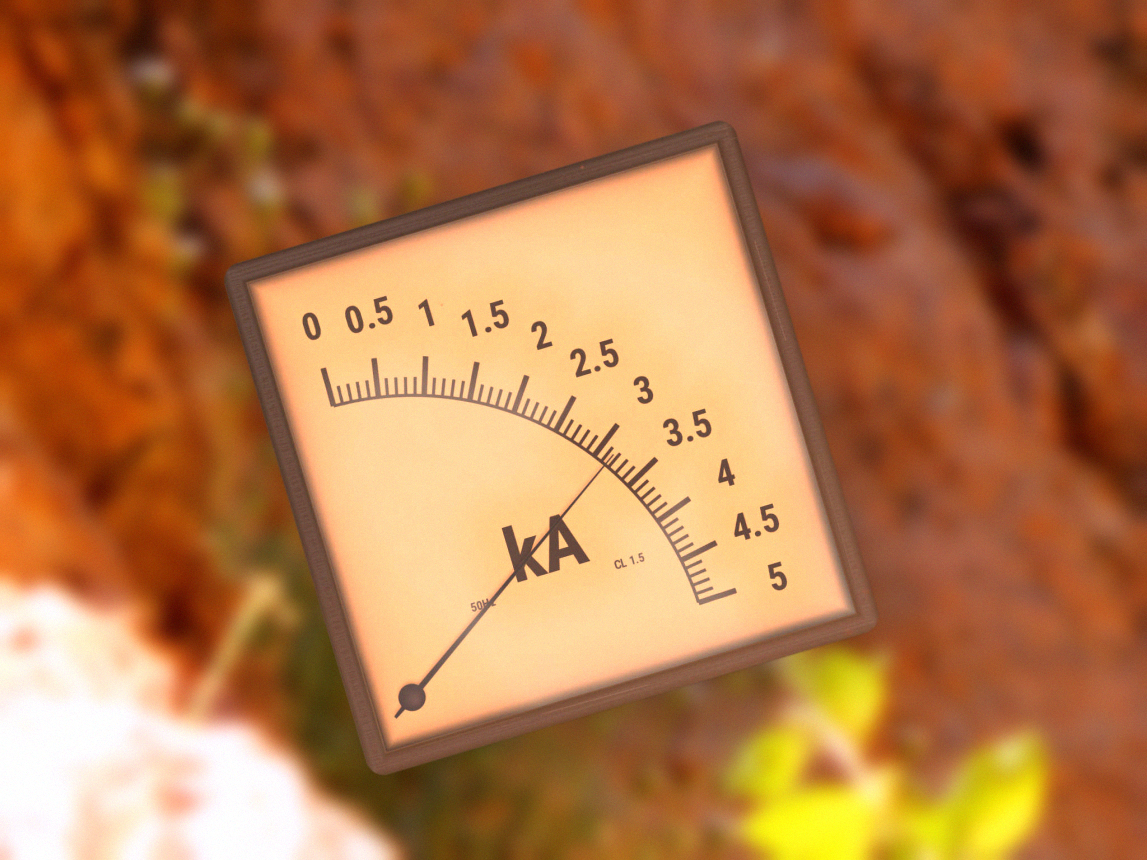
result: 3.15 kA
